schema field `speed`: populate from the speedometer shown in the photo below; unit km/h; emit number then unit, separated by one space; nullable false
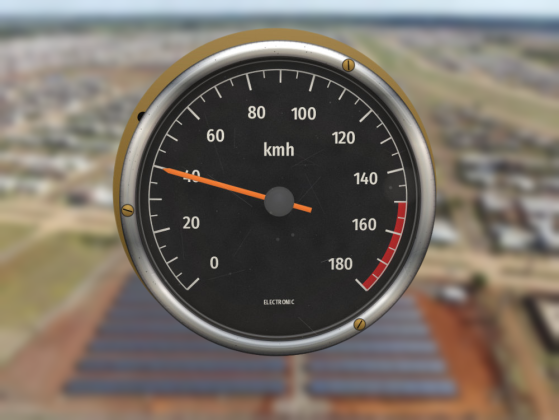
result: 40 km/h
